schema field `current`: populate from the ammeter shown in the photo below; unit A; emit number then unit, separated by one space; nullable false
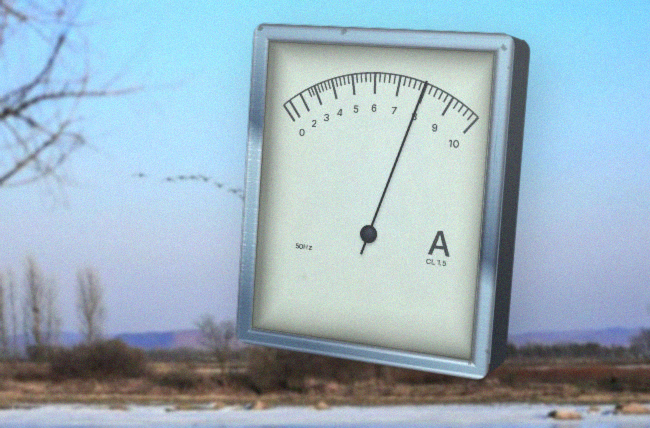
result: 8 A
